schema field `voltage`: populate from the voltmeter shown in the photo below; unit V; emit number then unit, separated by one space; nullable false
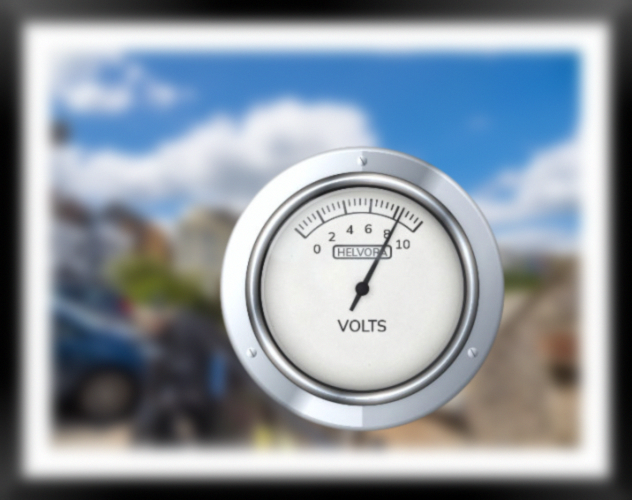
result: 8.4 V
